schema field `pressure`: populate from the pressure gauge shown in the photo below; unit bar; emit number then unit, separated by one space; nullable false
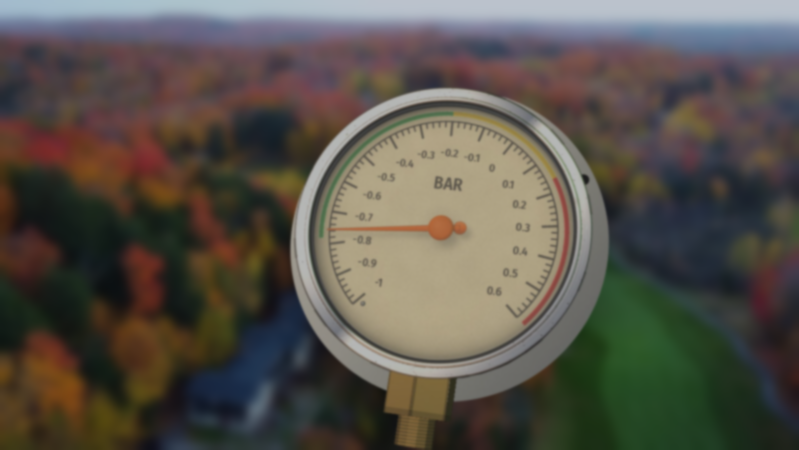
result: -0.76 bar
